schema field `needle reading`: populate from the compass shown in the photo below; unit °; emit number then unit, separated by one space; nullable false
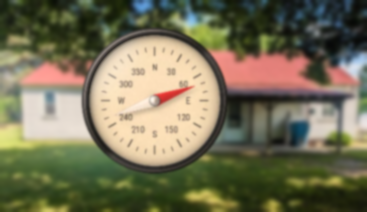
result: 70 °
